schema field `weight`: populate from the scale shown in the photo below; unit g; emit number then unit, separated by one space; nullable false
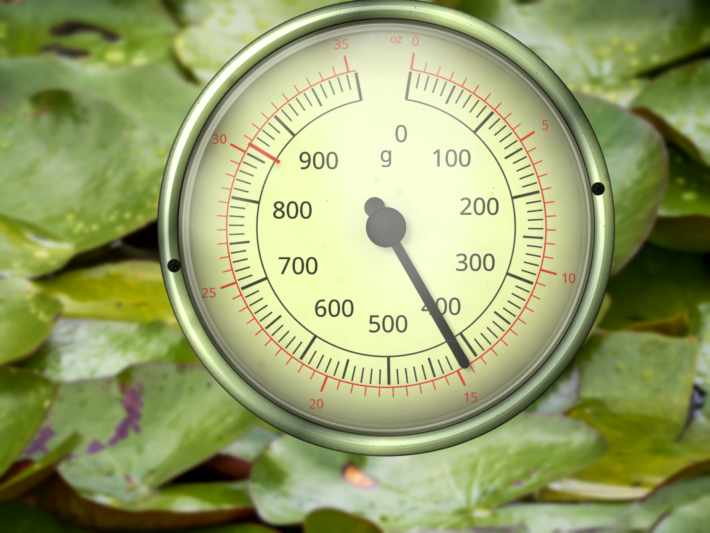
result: 415 g
